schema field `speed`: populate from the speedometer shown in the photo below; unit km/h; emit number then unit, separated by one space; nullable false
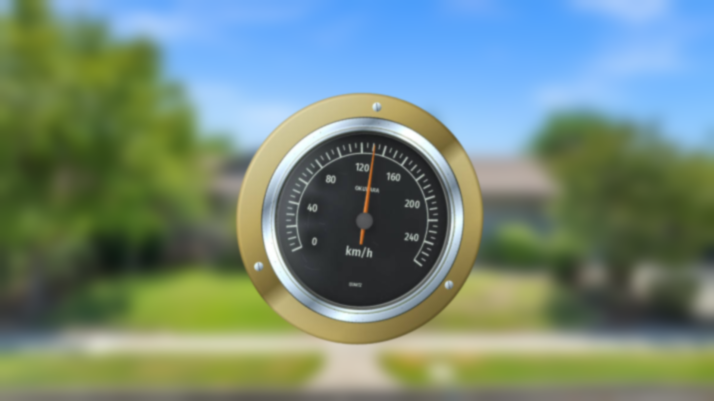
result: 130 km/h
